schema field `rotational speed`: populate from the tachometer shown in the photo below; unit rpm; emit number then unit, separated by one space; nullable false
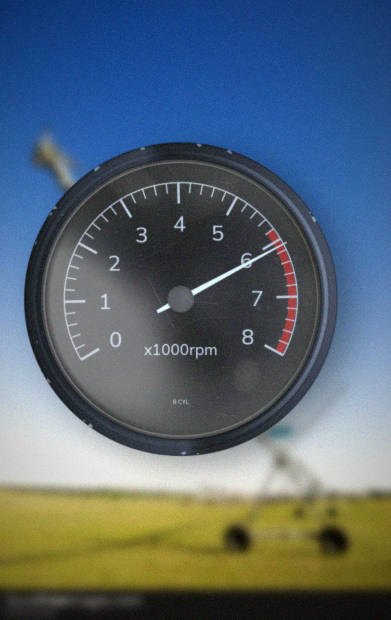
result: 6100 rpm
